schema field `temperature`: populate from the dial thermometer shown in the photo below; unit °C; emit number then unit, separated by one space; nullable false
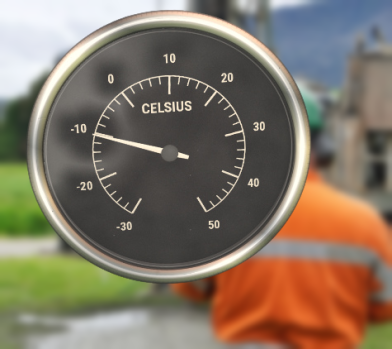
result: -10 °C
